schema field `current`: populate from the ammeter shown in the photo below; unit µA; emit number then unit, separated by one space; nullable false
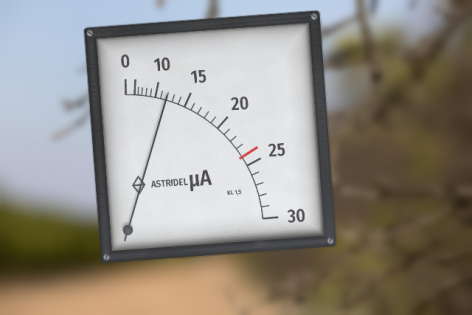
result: 12 µA
